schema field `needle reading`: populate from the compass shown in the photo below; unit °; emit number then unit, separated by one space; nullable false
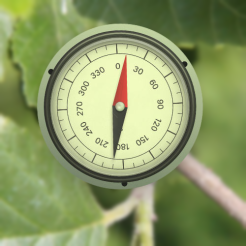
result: 10 °
